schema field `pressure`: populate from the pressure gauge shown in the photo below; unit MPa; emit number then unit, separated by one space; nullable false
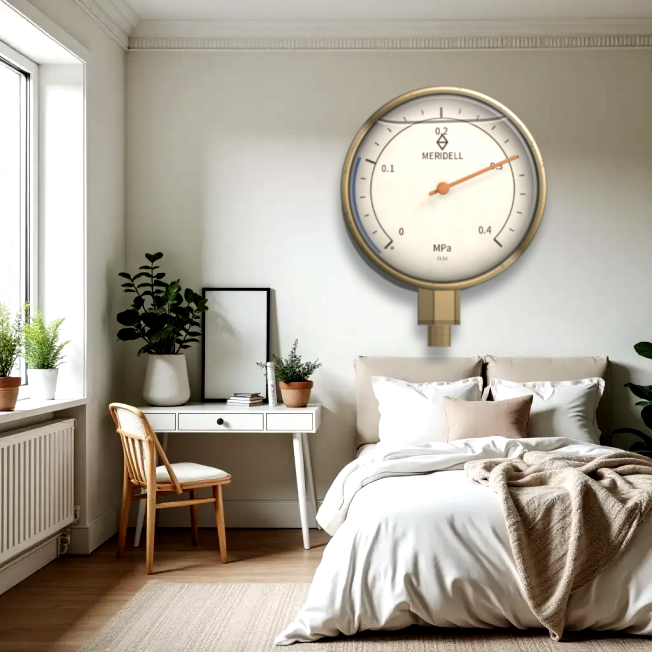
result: 0.3 MPa
